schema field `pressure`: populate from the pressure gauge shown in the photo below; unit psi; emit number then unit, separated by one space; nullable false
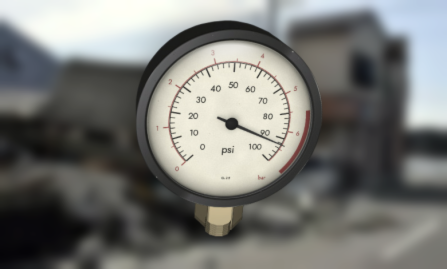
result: 92 psi
